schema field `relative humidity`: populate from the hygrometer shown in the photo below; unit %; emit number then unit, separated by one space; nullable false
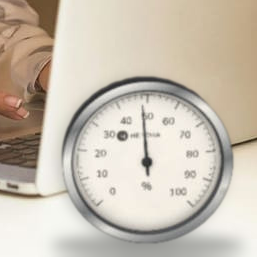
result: 48 %
